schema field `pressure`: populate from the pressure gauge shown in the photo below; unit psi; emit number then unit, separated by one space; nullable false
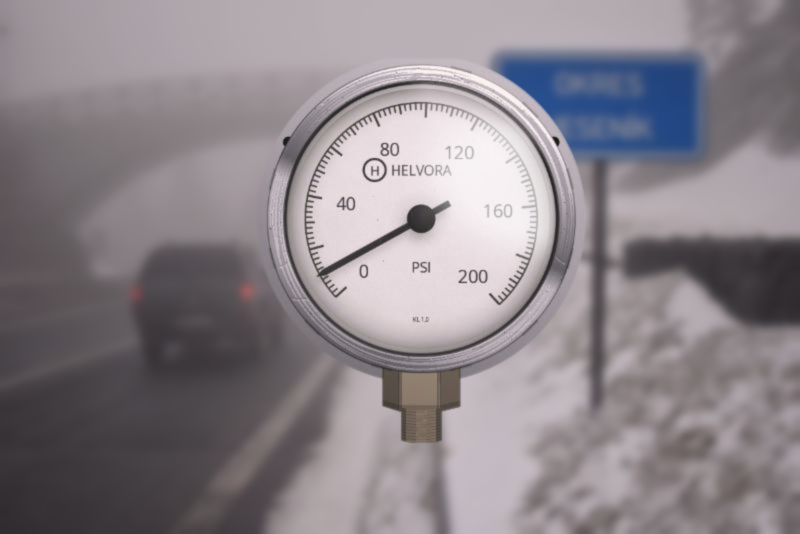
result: 10 psi
